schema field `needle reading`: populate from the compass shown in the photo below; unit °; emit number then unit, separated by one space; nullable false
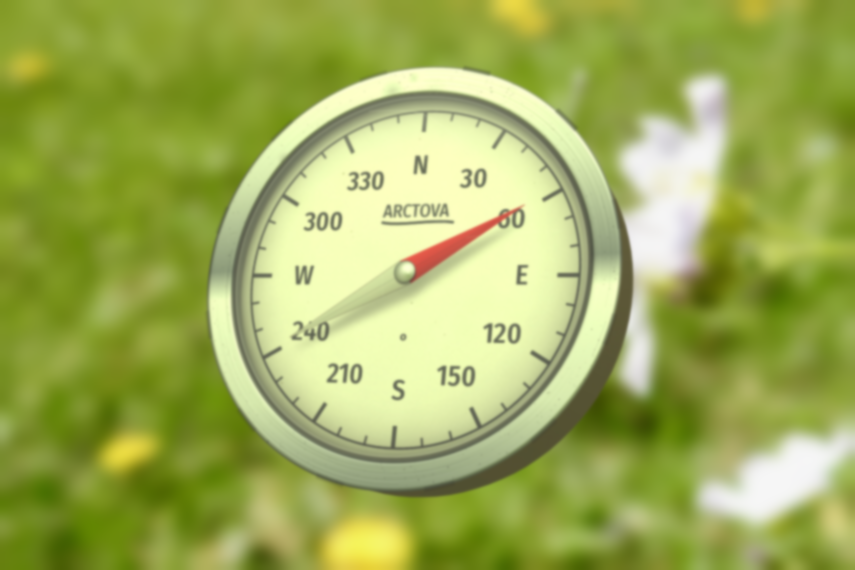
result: 60 °
